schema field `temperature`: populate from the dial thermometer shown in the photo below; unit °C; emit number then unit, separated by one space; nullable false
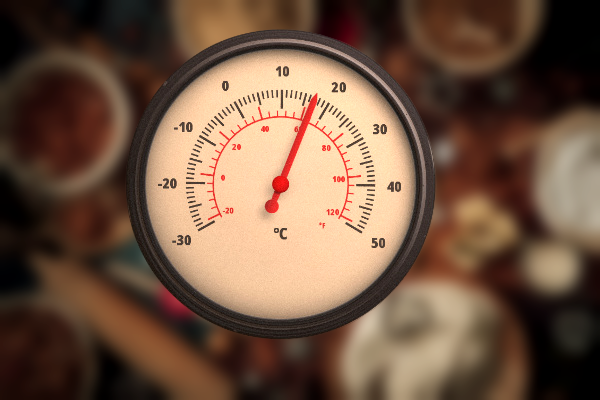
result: 17 °C
